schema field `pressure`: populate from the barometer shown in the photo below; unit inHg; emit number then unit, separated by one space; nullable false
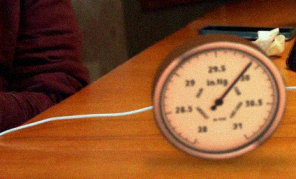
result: 29.9 inHg
